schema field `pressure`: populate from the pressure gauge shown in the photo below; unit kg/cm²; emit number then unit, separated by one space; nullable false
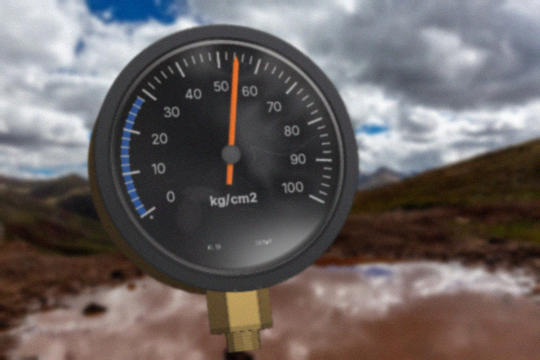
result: 54 kg/cm²
